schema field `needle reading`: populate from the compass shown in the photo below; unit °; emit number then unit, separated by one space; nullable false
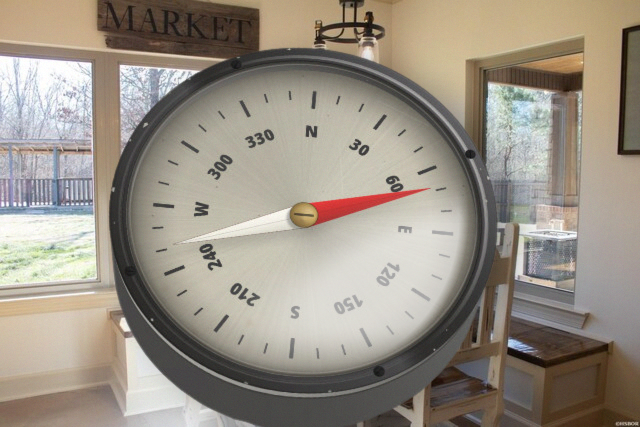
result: 70 °
